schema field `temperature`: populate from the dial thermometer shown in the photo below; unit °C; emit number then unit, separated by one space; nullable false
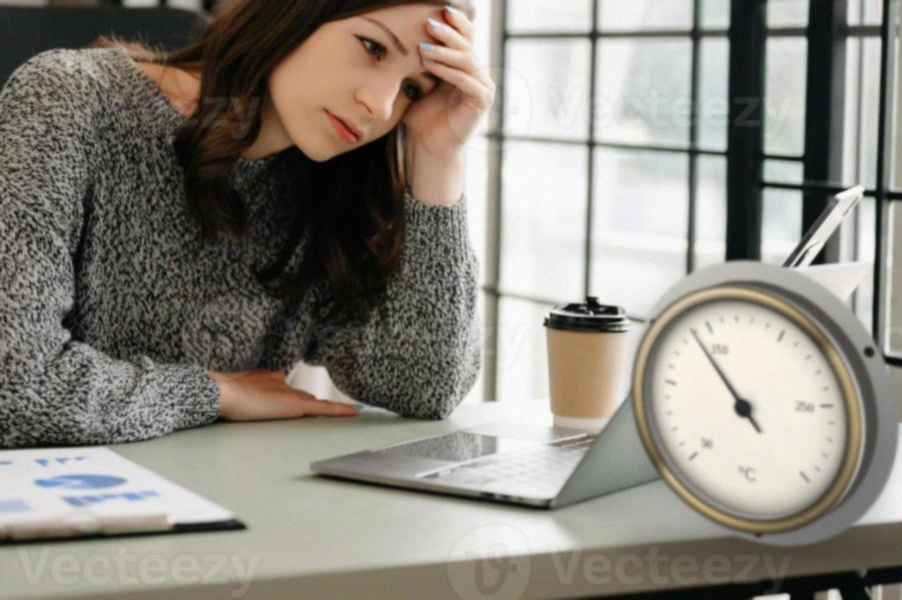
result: 140 °C
